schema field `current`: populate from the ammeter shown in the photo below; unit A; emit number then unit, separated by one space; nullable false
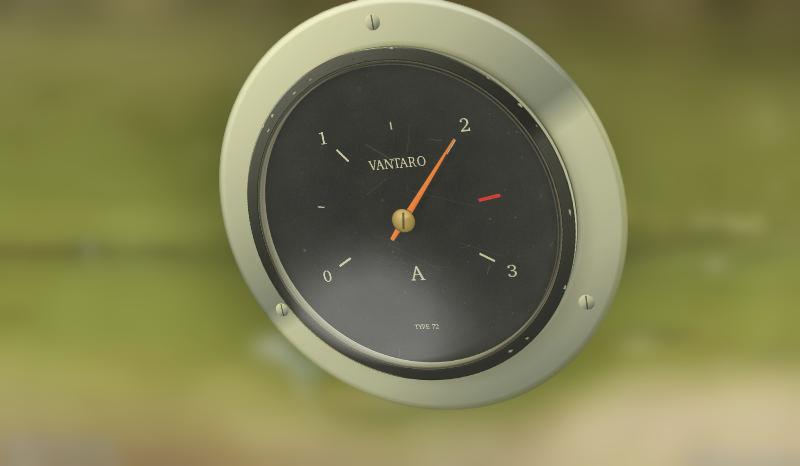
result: 2 A
